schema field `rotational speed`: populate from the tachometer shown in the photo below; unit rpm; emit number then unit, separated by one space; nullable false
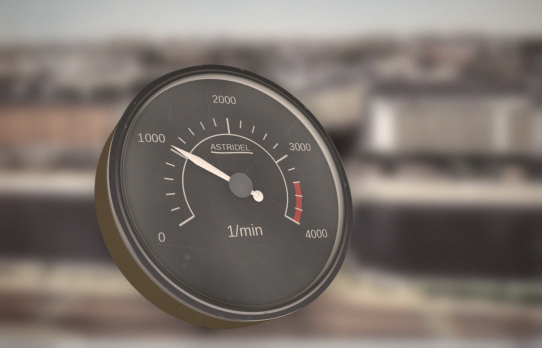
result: 1000 rpm
